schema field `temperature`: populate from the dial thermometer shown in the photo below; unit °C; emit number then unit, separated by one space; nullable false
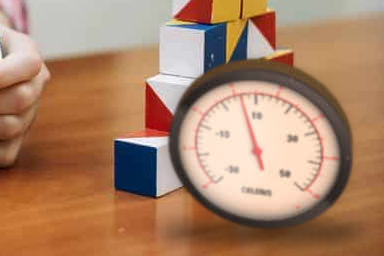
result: 6 °C
